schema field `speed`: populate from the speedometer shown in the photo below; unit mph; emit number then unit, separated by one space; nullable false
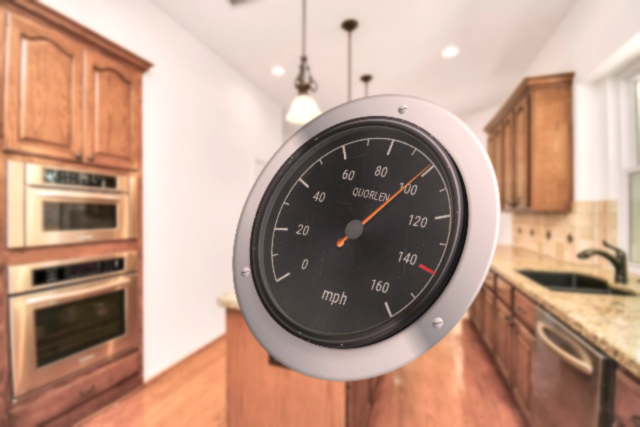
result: 100 mph
